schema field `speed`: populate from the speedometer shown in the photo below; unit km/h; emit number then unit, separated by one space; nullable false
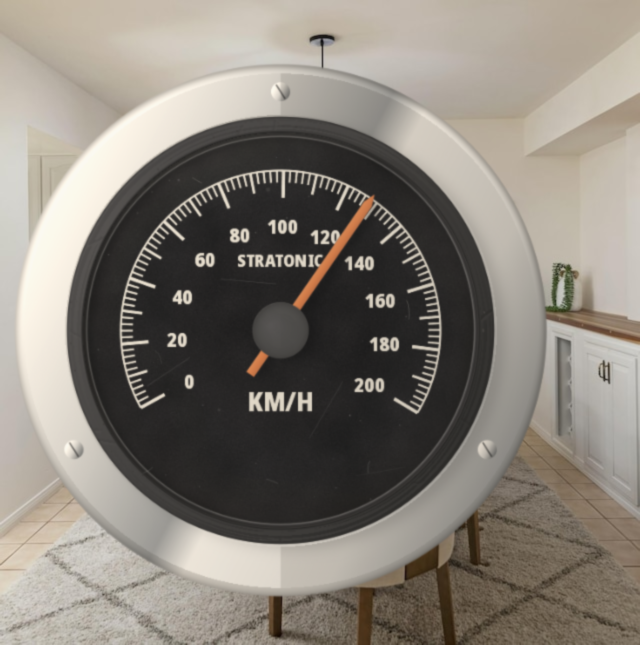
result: 128 km/h
